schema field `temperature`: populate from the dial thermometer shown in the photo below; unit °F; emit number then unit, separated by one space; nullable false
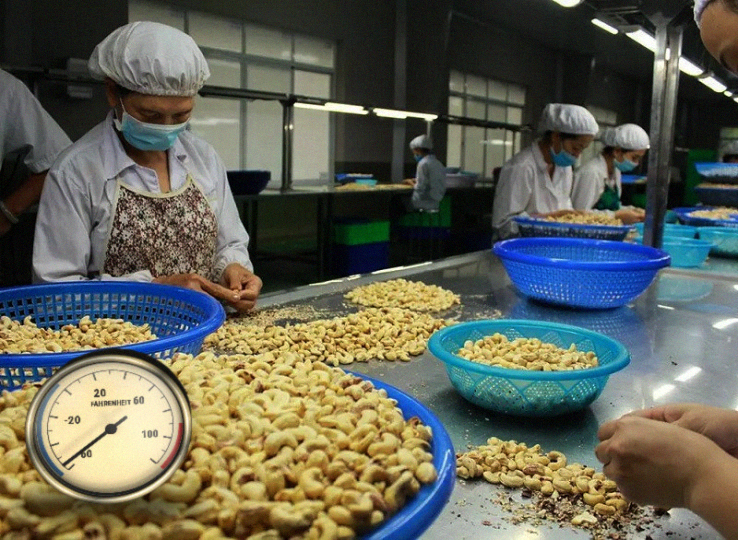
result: -55 °F
